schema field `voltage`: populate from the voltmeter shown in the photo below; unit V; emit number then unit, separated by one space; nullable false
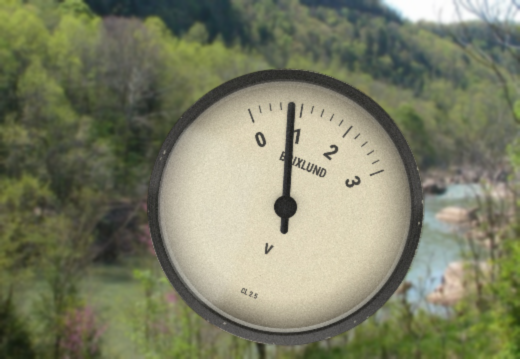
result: 0.8 V
